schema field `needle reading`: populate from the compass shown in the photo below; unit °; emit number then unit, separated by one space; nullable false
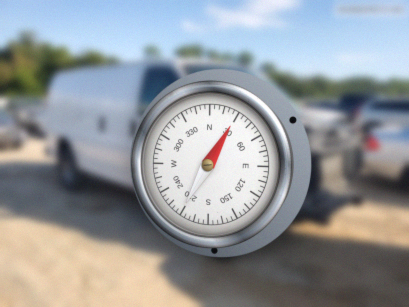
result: 30 °
